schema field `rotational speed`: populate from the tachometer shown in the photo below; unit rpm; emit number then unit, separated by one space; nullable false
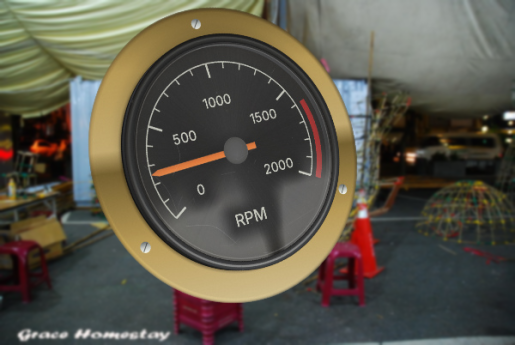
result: 250 rpm
